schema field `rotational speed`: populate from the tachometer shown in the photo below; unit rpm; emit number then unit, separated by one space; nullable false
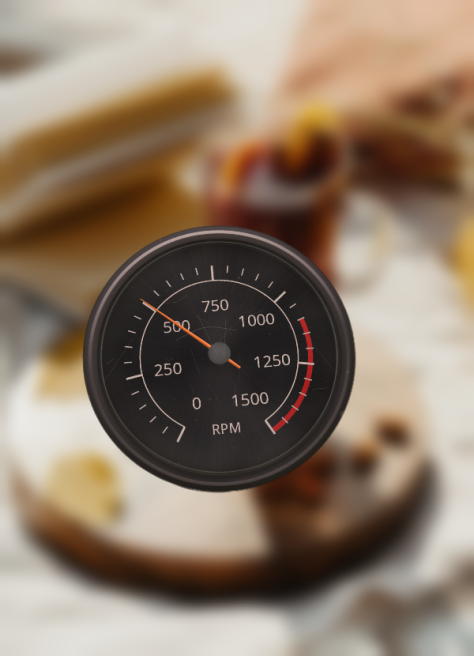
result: 500 rpm
